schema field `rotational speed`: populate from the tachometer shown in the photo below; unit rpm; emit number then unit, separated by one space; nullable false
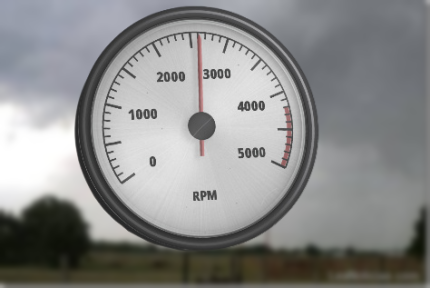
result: 2600 rpm
